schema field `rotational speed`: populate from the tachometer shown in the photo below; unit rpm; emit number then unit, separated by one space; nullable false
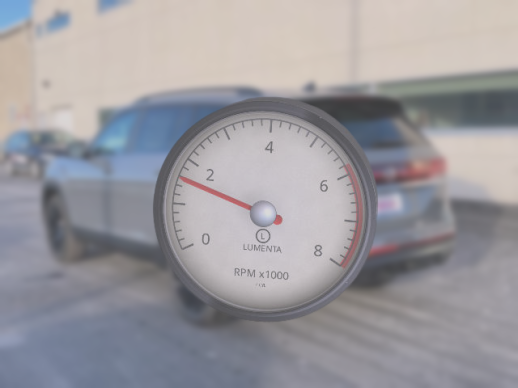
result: 1600 rpm
